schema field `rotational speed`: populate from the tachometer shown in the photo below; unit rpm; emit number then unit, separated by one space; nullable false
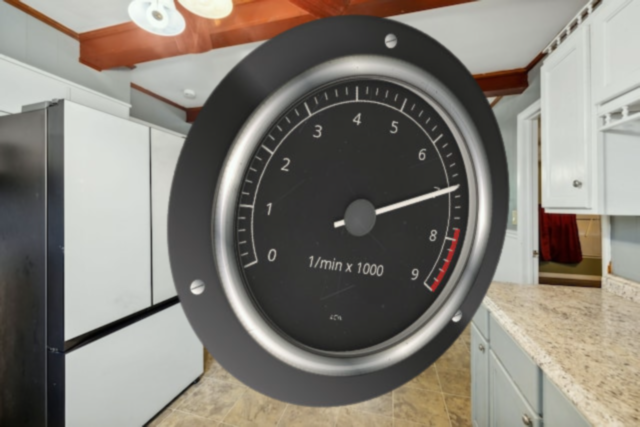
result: 7000 rpm
